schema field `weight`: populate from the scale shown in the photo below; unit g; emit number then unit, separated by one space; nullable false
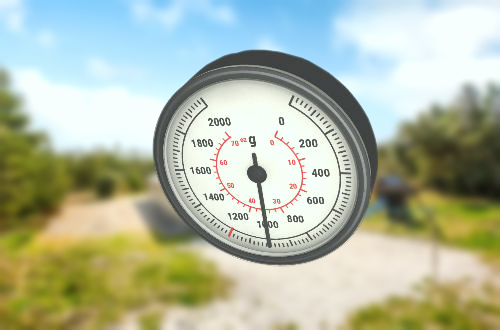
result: 1000 g
